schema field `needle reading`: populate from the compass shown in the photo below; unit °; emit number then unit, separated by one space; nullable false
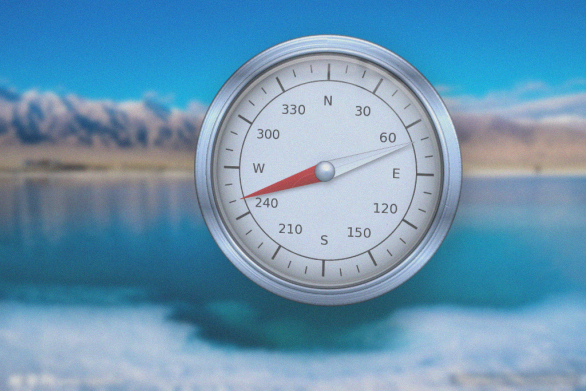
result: 250 °
